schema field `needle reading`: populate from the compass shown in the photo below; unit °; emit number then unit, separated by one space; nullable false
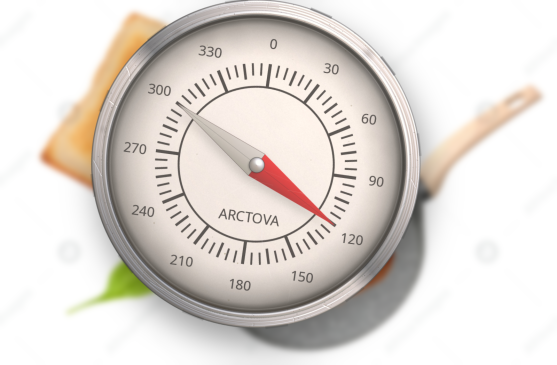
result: 120 °
